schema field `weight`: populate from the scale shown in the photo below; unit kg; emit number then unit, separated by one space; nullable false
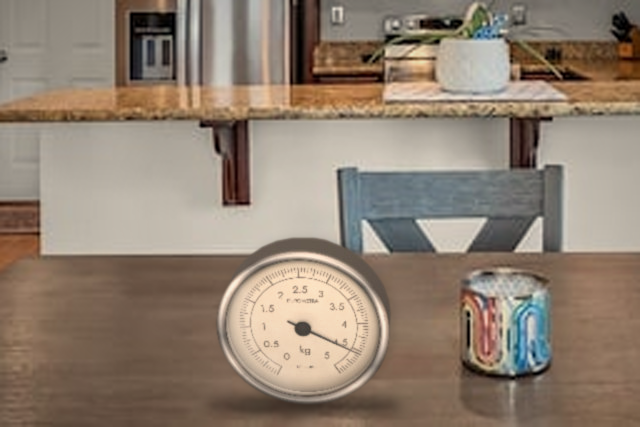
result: 4.5 kg
